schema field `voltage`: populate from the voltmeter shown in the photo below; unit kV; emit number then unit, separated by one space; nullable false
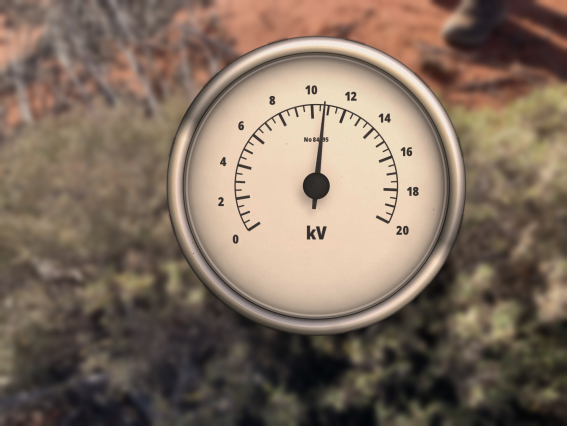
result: 10.75 kV
